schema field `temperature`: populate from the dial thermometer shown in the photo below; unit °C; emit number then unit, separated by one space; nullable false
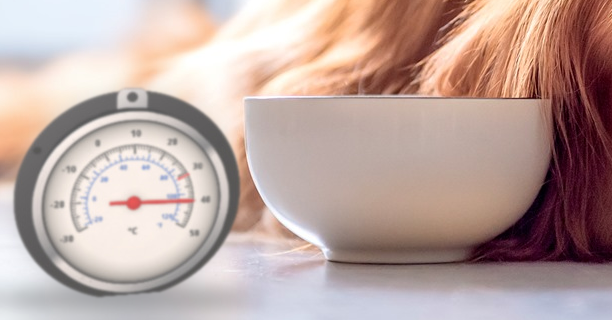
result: 40 °C
